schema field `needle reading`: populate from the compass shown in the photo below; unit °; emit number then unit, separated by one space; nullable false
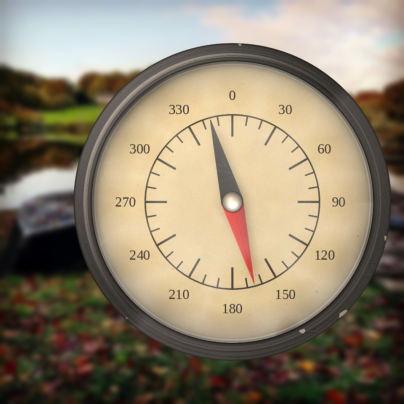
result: 165 °
